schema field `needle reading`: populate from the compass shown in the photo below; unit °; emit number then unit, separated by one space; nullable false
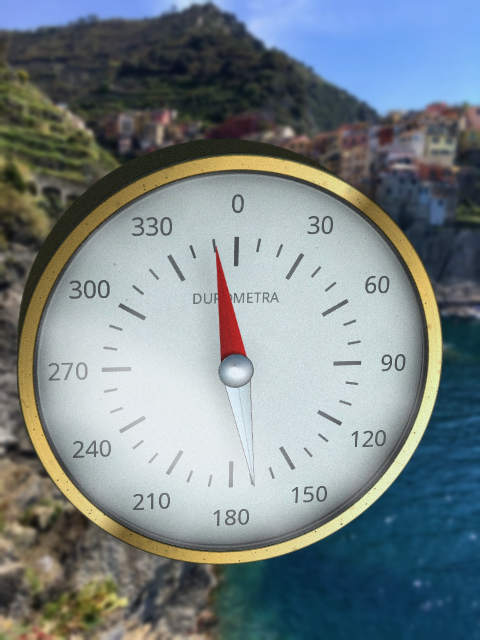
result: 350 °
